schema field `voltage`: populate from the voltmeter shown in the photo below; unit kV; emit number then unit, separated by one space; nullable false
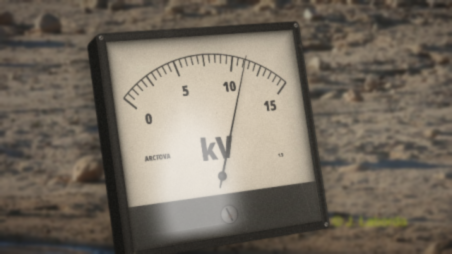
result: 11 kV
